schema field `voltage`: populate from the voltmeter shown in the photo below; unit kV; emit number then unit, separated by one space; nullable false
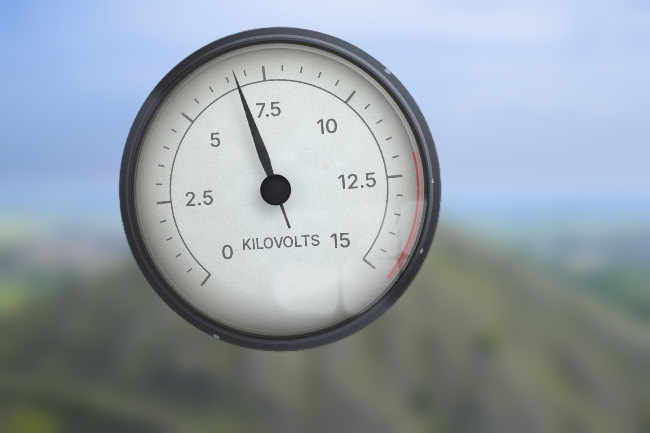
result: 6.75 kV
